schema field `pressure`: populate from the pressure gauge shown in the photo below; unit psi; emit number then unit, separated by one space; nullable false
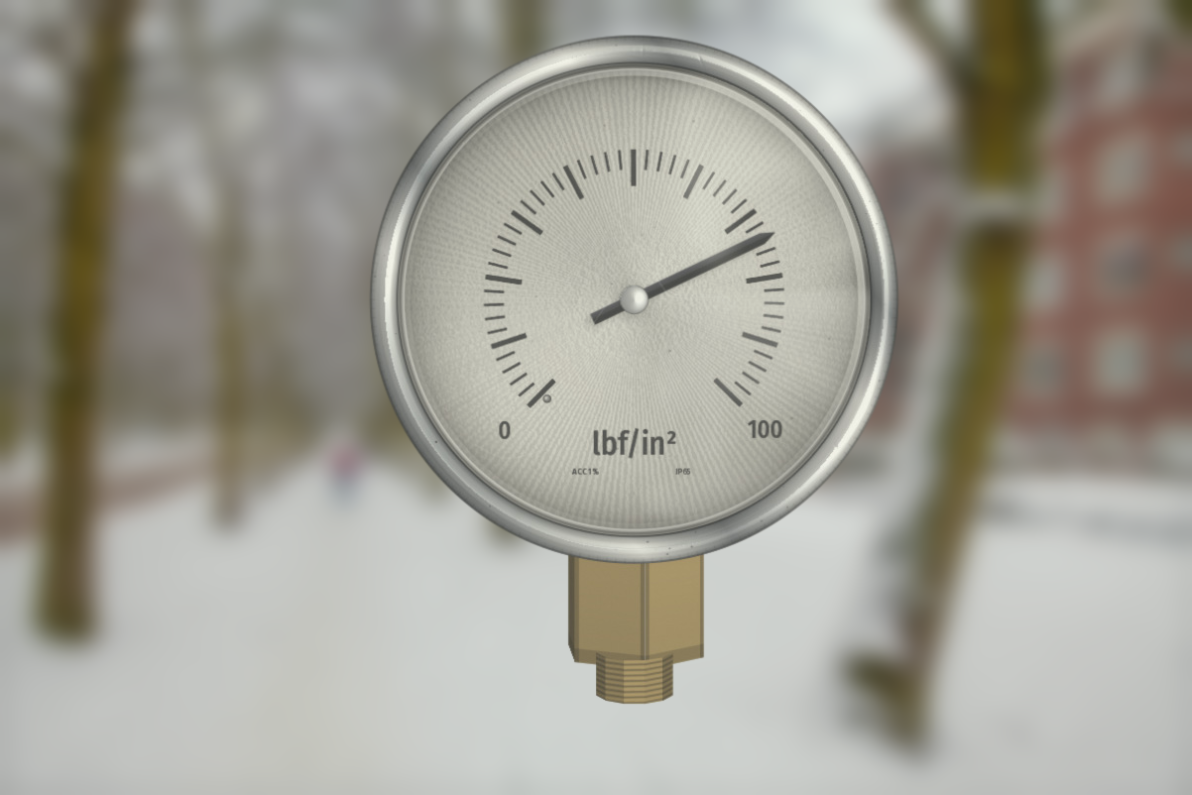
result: 74 psi
